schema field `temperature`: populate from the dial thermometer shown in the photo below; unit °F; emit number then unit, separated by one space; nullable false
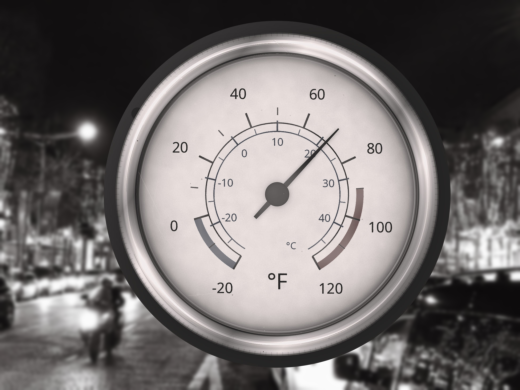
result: 70 °F
